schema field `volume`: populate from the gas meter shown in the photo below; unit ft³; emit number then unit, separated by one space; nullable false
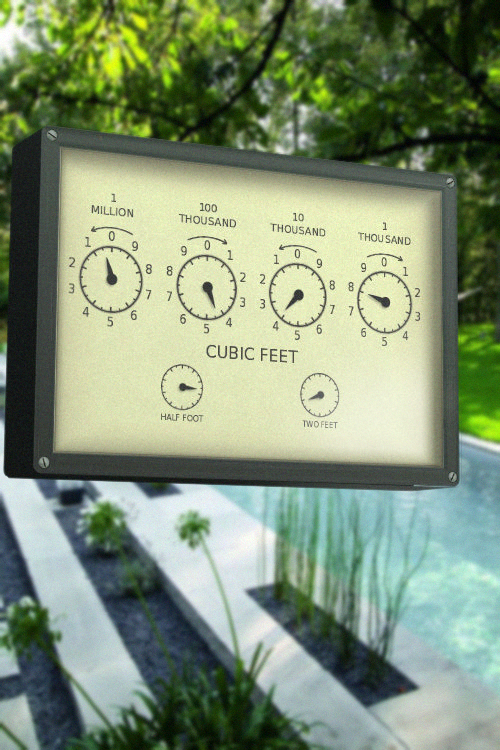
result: 43800 ft³
